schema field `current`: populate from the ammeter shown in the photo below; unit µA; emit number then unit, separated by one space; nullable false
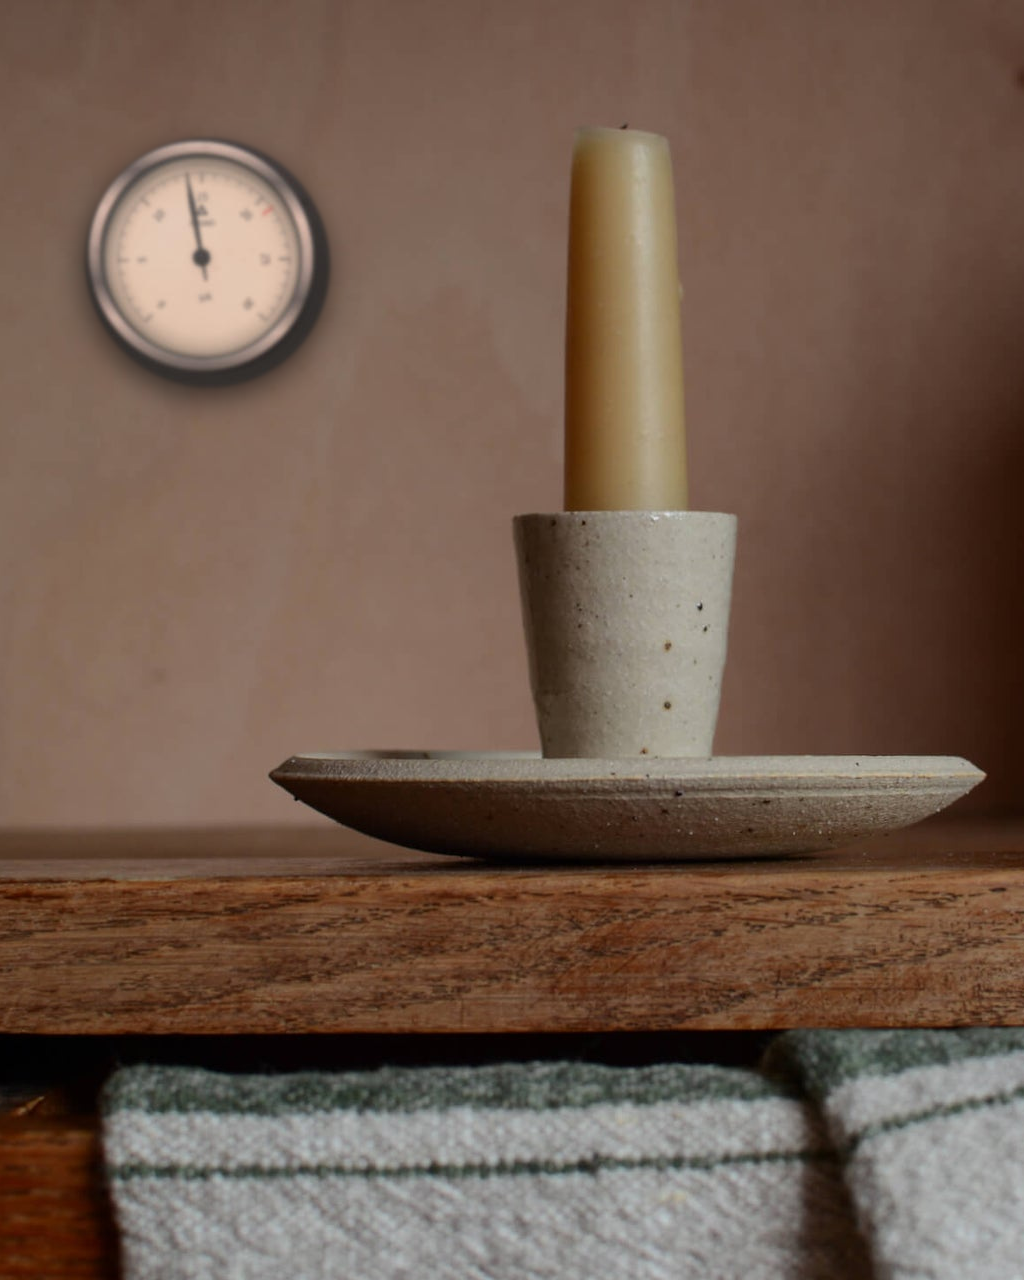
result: 14 µA
